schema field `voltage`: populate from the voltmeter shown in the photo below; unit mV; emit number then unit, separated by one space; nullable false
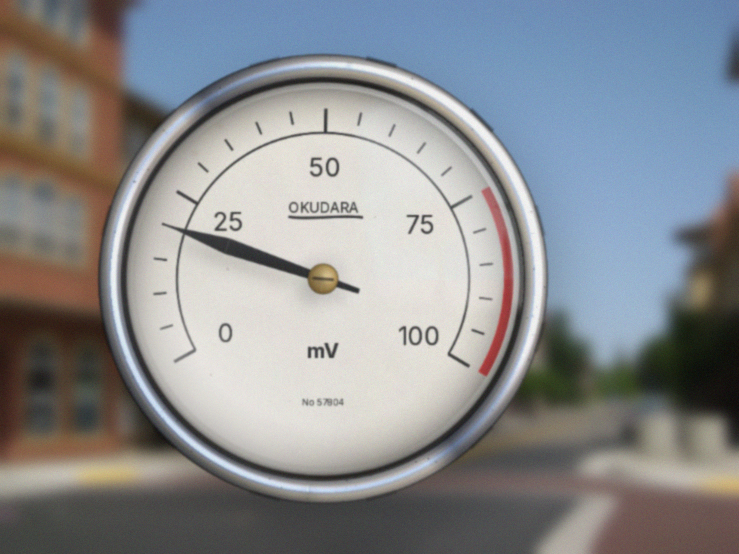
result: 20 mV
